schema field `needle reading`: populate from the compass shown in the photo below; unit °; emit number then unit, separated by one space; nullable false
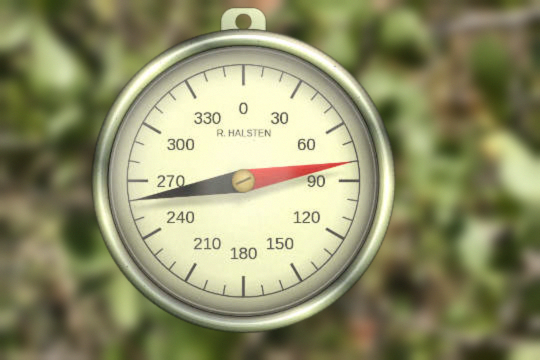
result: 80 °
